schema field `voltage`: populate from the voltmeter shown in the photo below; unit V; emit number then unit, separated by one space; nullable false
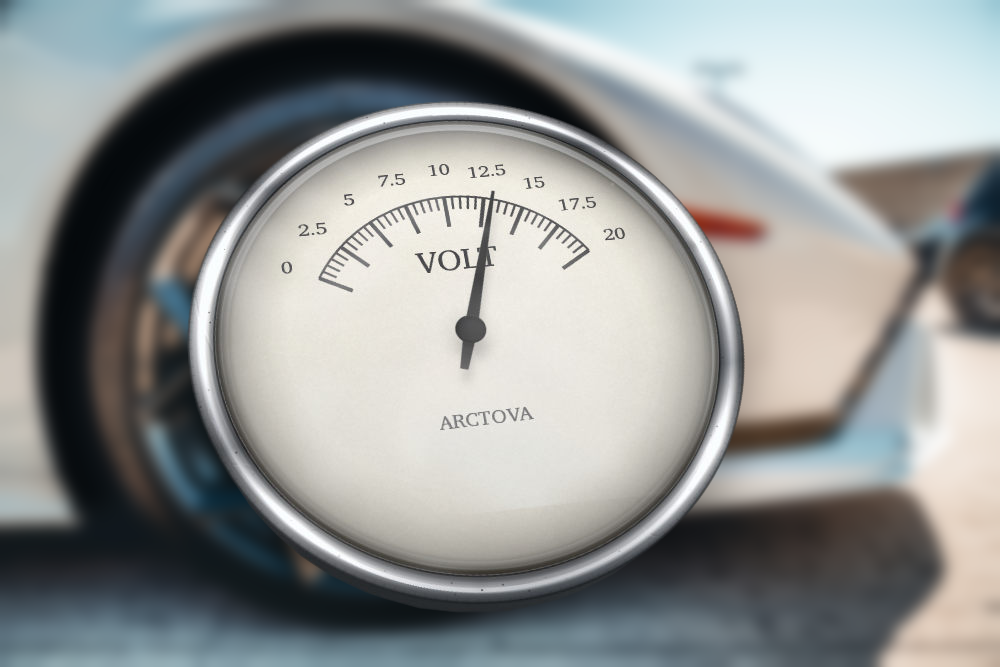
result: 13 V
